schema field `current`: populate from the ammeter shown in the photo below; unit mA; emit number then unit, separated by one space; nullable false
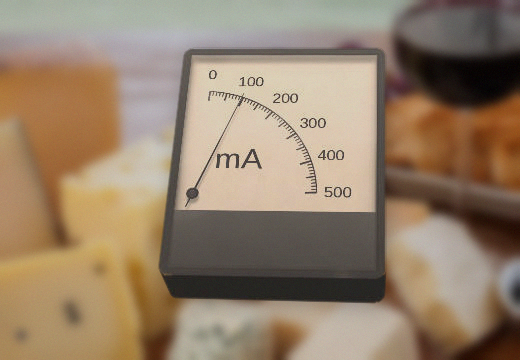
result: 100 mA
